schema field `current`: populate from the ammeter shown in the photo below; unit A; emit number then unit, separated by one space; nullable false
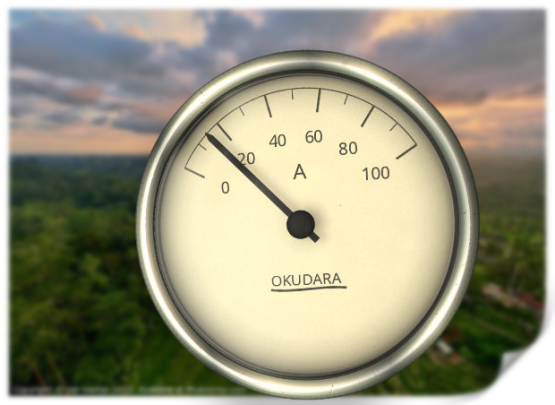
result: 15 A
